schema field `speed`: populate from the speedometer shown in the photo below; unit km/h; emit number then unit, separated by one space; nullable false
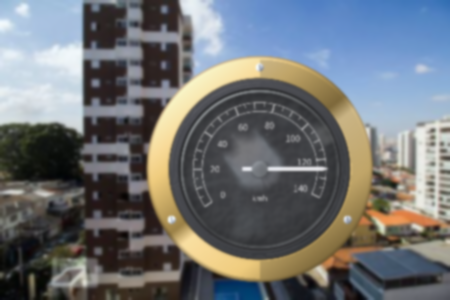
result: 125 km/h
